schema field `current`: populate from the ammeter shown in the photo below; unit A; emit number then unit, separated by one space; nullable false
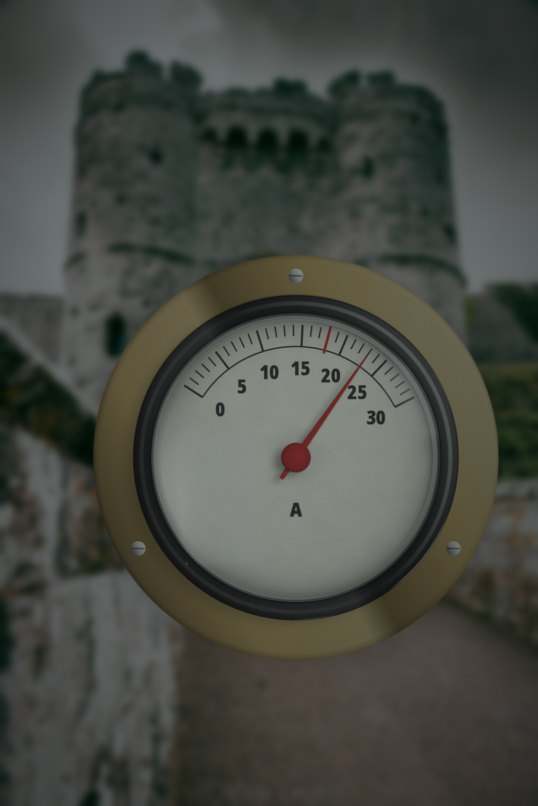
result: 23 A
